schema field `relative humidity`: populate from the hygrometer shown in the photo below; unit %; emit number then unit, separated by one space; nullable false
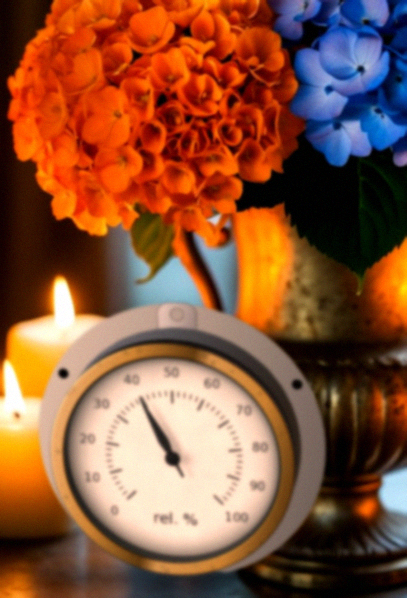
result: 40 %
